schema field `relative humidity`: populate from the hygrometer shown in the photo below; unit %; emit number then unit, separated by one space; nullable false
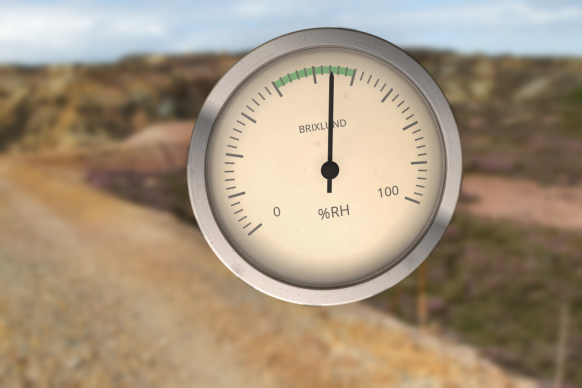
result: 54 %
